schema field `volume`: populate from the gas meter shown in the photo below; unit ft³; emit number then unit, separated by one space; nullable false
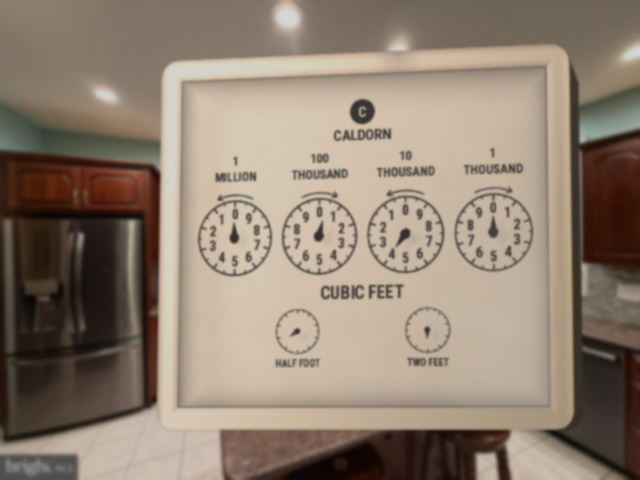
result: 4000 ft³
